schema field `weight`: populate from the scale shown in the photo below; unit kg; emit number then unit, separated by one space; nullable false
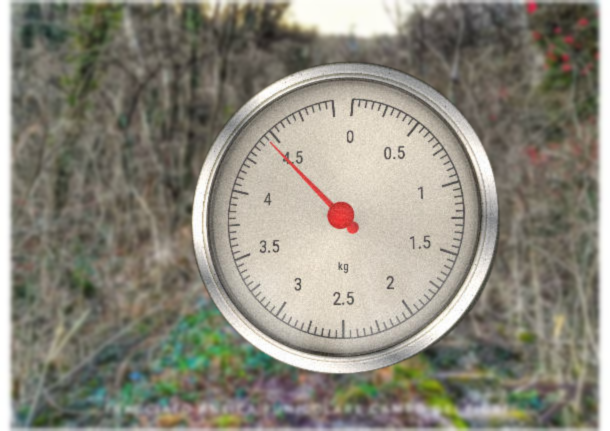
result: 4.45 kg
